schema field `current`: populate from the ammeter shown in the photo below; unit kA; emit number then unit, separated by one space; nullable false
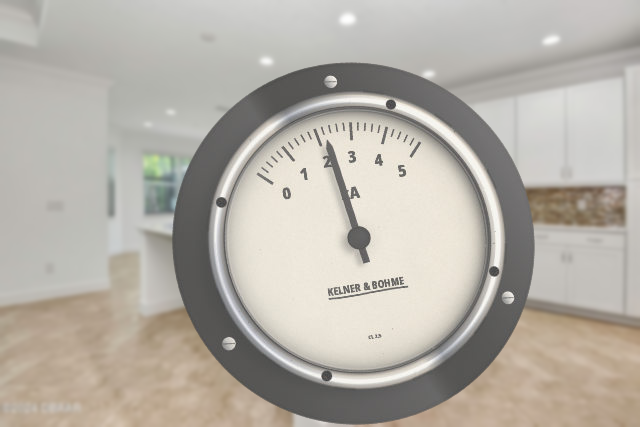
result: 2.2 kA
